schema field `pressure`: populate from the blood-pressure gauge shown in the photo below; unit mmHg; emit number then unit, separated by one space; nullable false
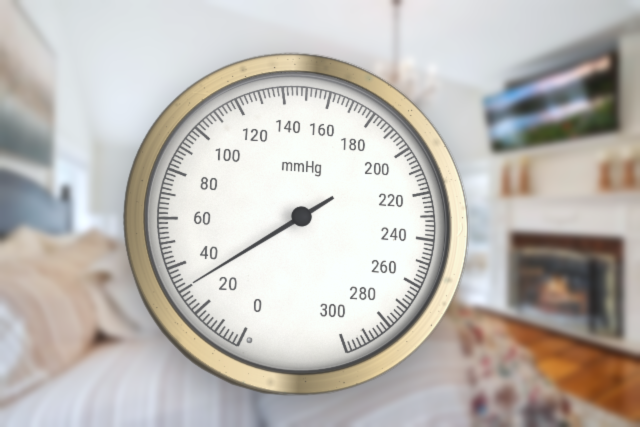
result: 30 mmHg
